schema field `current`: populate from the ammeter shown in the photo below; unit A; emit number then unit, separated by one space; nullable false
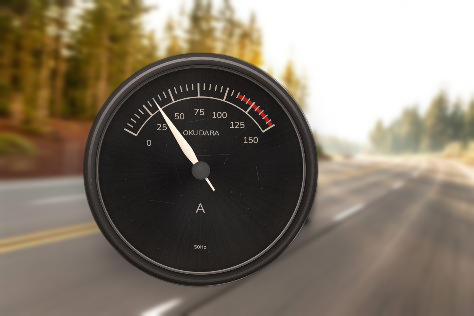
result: 35 A
